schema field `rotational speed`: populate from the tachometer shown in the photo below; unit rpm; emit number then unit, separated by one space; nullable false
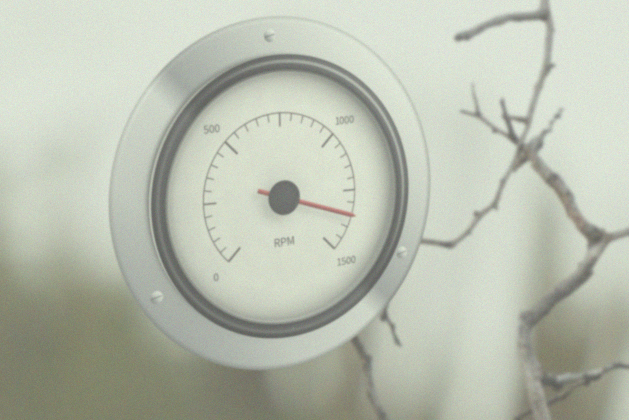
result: 1350 rpm
